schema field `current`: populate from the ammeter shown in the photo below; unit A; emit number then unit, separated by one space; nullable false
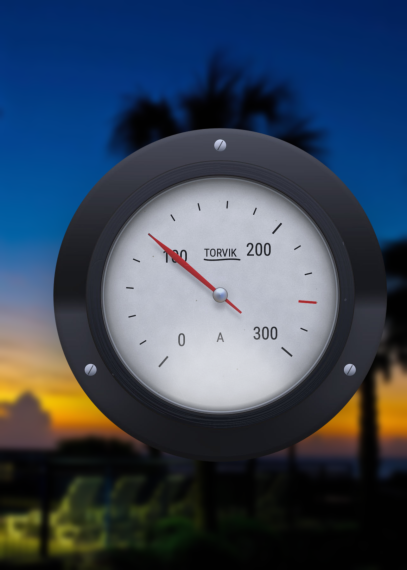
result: 100 A
